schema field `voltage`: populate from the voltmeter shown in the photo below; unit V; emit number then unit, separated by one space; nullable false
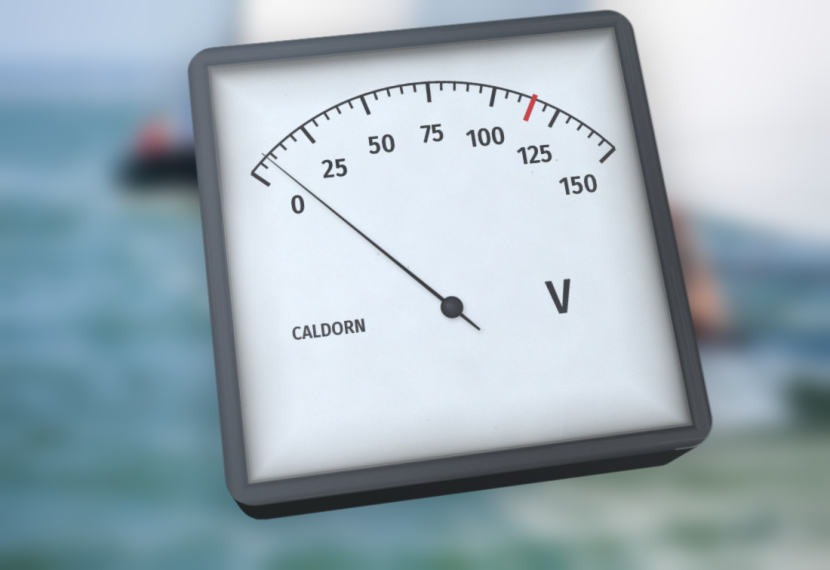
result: 7.5 V
